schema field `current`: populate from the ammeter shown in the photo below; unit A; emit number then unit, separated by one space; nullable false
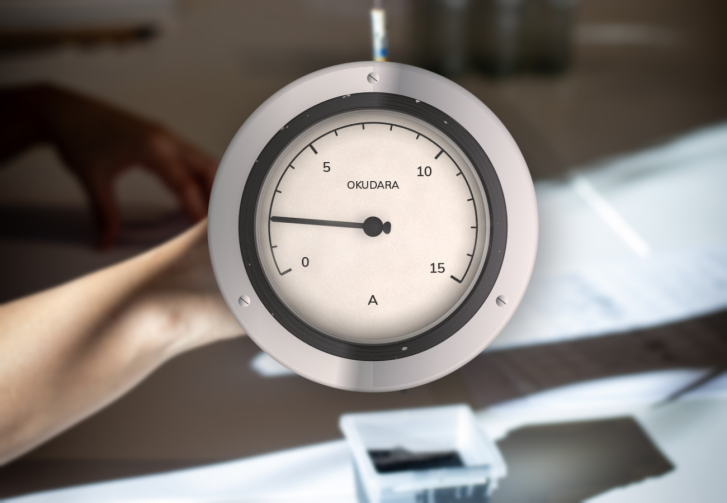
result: 2 A
